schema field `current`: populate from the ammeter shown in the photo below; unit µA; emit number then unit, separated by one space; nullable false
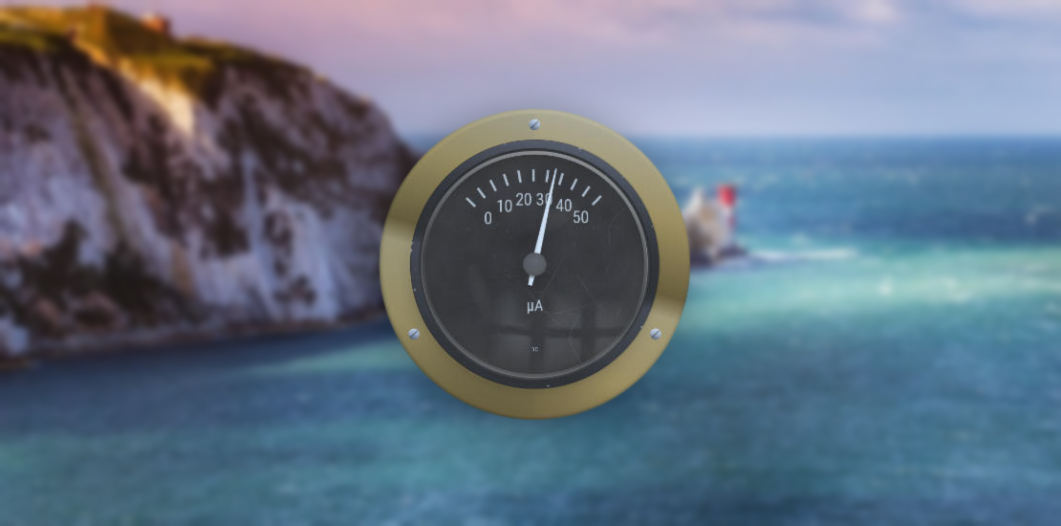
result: 32.5 µA
